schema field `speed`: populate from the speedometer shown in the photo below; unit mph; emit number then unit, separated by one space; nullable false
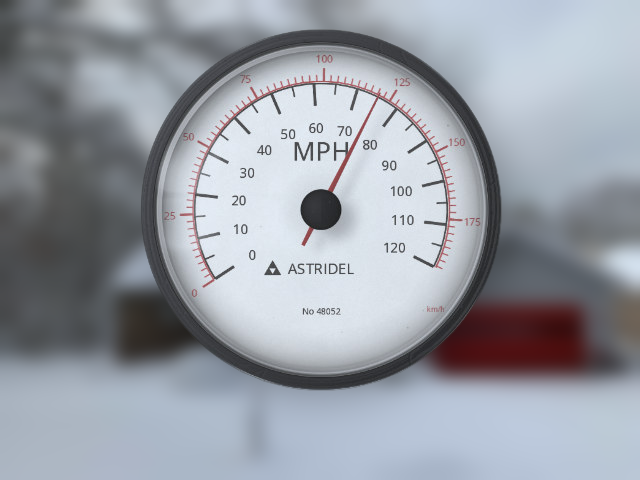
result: 75 mph
